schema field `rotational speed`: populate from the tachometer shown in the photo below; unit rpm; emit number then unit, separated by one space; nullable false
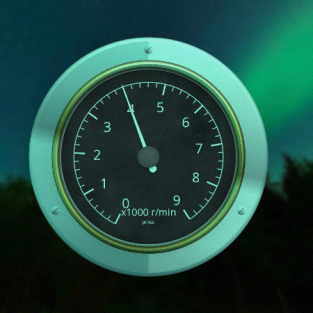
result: 4000 rpm
